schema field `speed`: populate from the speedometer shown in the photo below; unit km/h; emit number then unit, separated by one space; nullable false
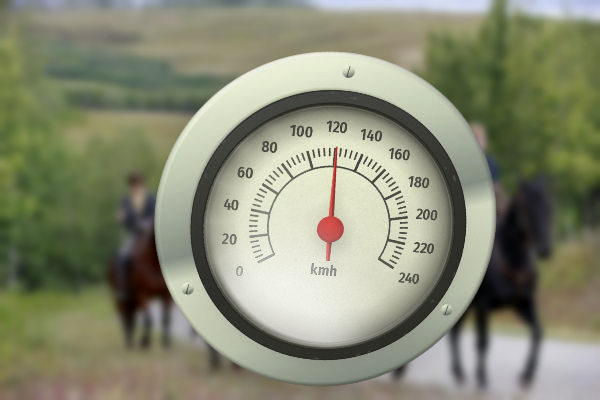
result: 120 km/h
